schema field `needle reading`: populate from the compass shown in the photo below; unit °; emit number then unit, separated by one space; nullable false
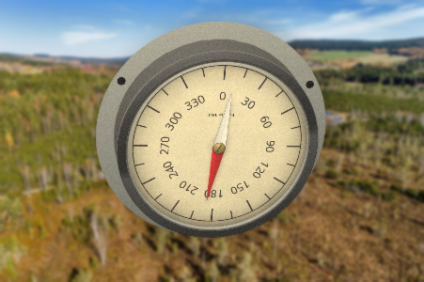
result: 187.5 °
